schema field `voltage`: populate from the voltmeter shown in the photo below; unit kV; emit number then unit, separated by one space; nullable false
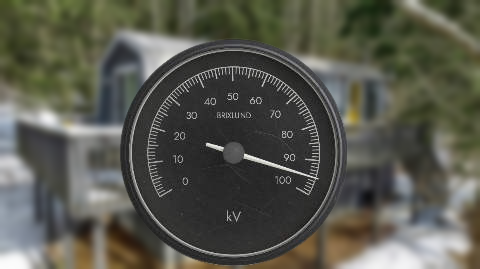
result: 95 kV
